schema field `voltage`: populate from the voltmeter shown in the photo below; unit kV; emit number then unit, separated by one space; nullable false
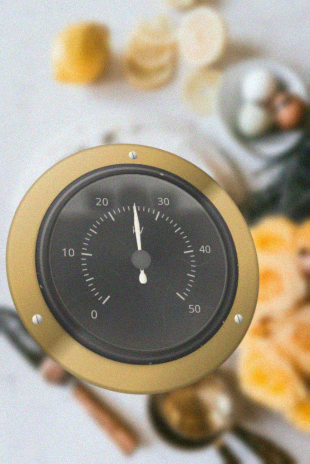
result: 25 kV
